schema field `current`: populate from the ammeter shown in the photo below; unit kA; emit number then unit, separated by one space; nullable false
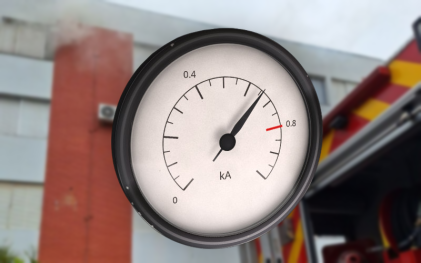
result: 0.65 kA
